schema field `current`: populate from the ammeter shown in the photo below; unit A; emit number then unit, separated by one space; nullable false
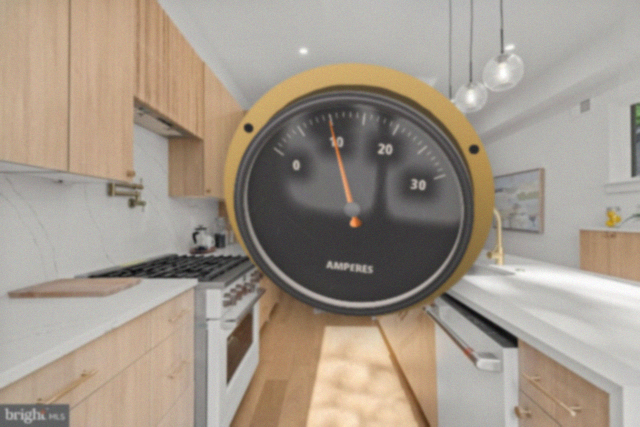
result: 10 A
